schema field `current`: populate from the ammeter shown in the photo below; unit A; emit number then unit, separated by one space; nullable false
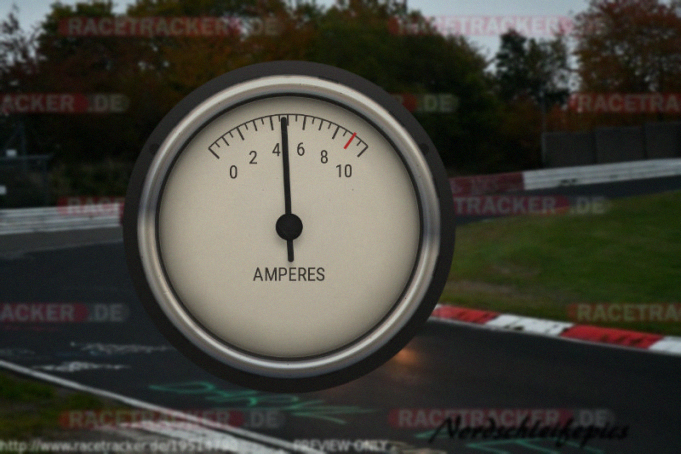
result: 4.75 A
